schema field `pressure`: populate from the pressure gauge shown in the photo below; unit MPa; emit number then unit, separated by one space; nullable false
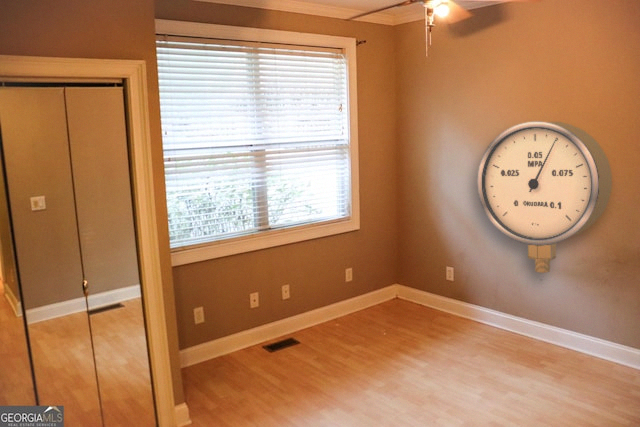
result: 0.06 MPa
